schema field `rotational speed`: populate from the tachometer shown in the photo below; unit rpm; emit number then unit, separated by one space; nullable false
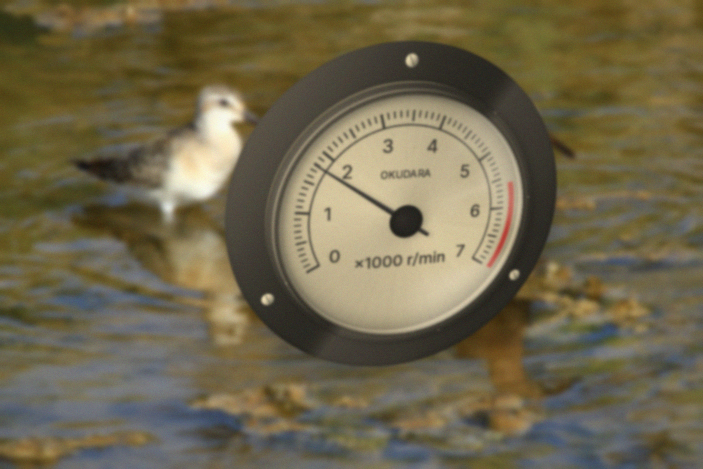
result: 1800 rpm
